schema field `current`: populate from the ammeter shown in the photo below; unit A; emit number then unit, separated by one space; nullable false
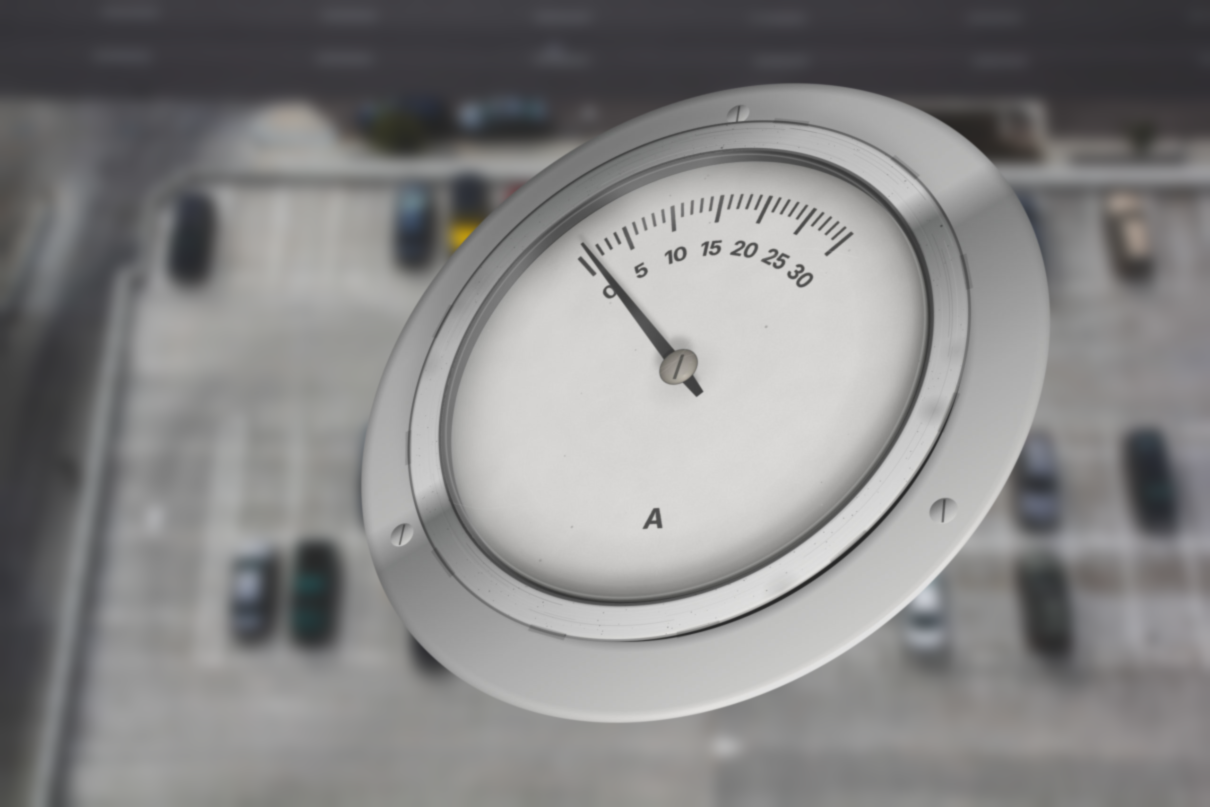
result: 1 A
